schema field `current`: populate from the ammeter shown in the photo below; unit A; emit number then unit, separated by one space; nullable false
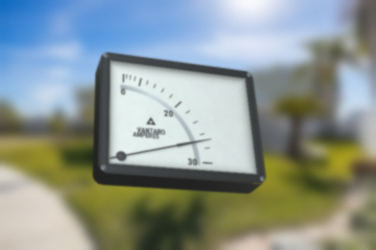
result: 27 A
